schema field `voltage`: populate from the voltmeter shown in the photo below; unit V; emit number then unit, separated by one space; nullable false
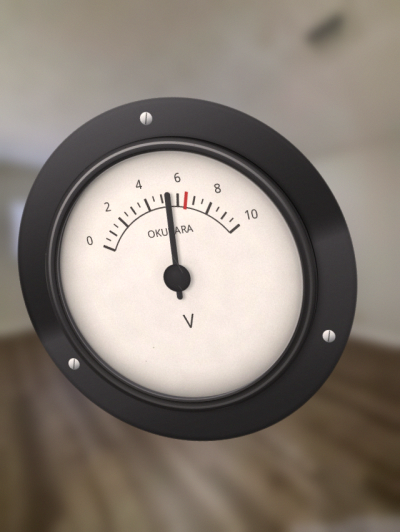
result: 5.5 V
